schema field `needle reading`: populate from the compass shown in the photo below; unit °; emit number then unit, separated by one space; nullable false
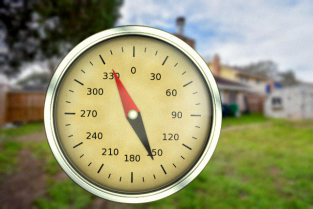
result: 335 °
